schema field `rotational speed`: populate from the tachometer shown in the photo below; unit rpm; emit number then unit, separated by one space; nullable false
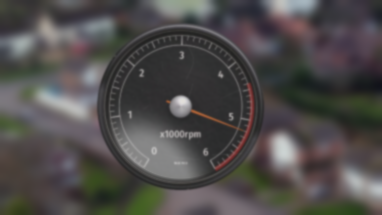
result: 5200 rpm
